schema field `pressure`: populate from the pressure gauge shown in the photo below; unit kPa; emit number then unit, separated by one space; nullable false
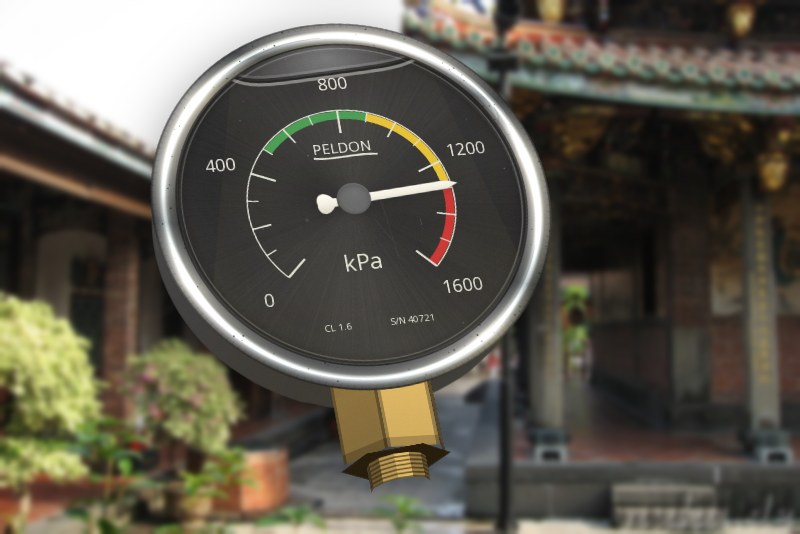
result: 1300 kPa
